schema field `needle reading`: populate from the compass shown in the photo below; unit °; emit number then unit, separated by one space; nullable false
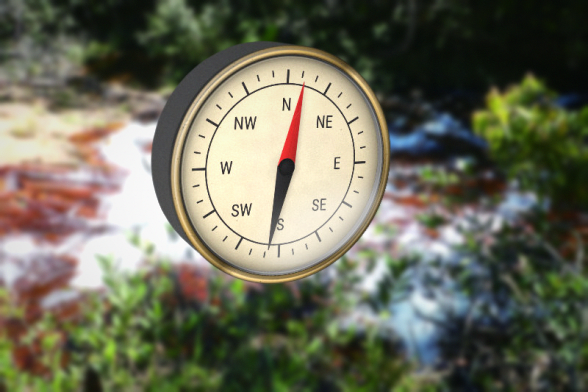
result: 10 °
